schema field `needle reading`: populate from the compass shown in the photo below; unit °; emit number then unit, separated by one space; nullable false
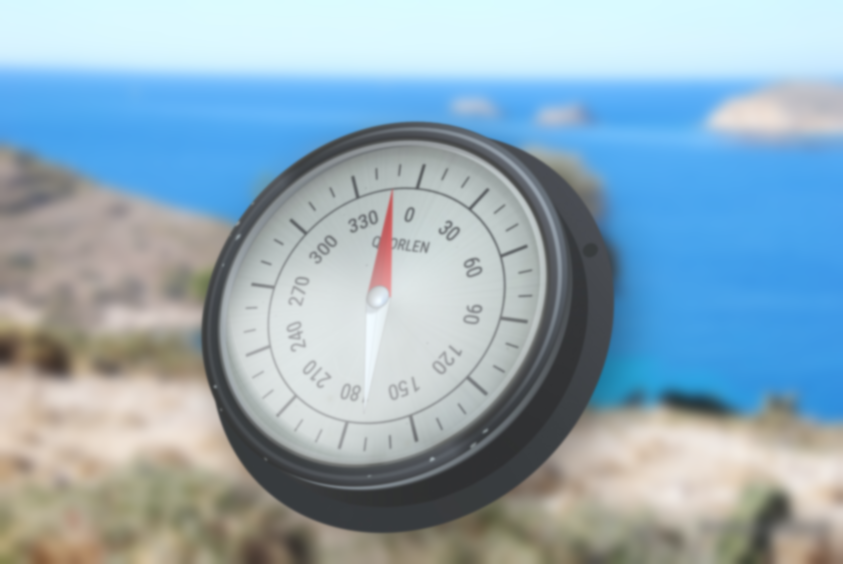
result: 350 °
